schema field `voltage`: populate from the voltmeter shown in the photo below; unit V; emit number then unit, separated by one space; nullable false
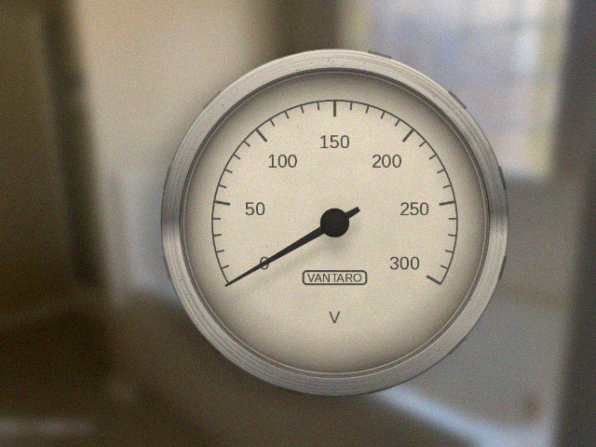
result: 0 V
